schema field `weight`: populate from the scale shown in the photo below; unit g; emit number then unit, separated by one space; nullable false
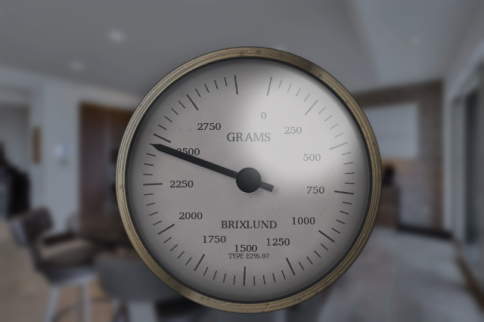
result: 2450 g
